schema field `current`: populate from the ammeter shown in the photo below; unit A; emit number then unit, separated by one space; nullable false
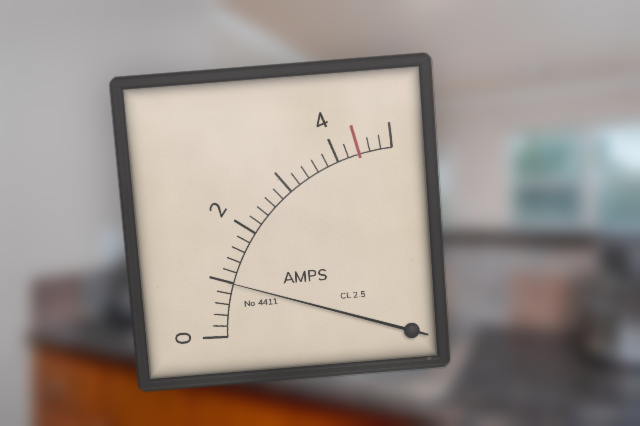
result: 1 A
